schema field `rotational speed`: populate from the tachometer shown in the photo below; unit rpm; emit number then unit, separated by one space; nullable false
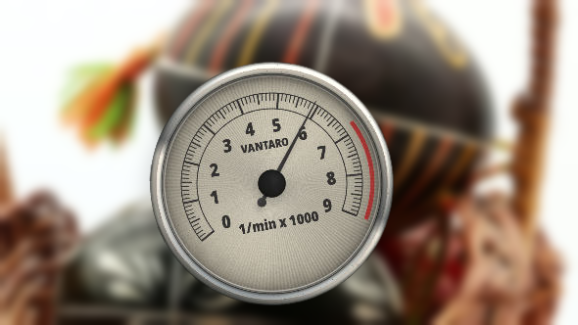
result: 5900 rpm
